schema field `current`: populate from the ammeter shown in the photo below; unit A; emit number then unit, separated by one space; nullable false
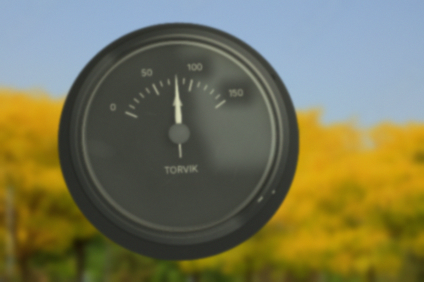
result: 80 A
